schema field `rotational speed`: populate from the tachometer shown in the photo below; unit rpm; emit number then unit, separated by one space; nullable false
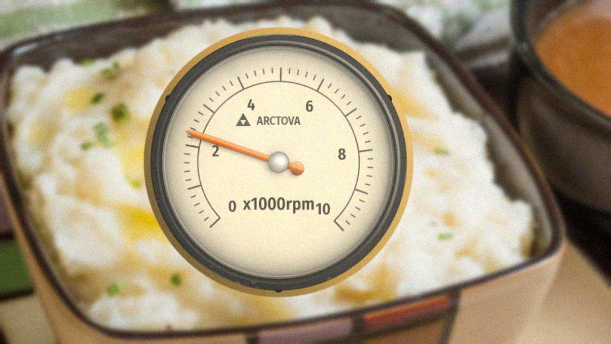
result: 2300 rpm
